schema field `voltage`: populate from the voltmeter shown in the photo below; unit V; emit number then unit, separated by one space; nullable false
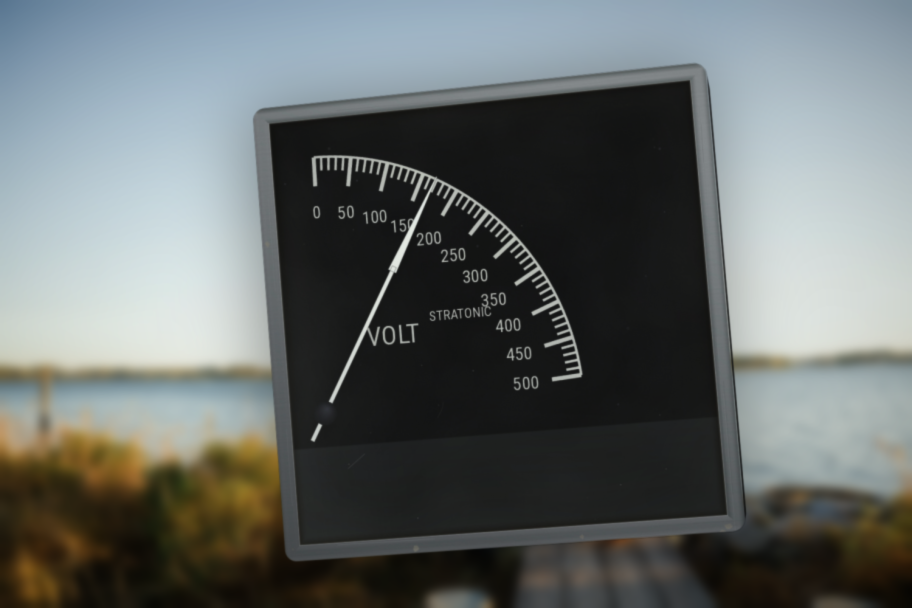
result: 170 V
